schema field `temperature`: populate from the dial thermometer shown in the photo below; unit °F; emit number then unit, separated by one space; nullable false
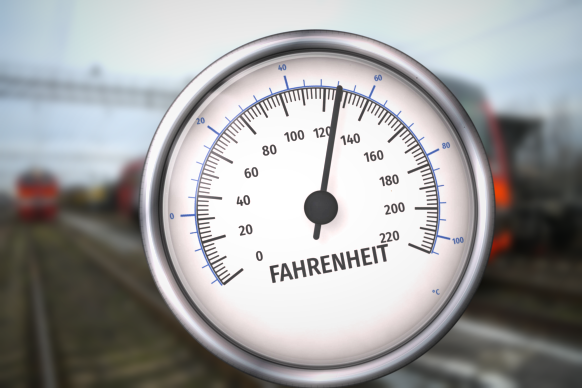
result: 126 °F
